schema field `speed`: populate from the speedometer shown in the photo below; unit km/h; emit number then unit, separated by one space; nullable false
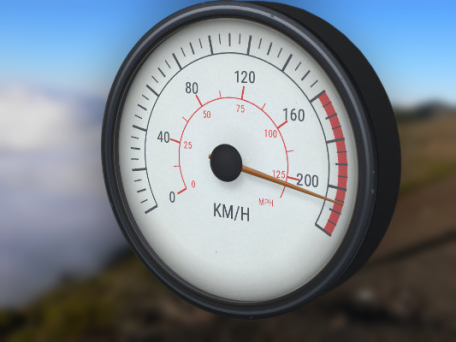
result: 205 km/h
